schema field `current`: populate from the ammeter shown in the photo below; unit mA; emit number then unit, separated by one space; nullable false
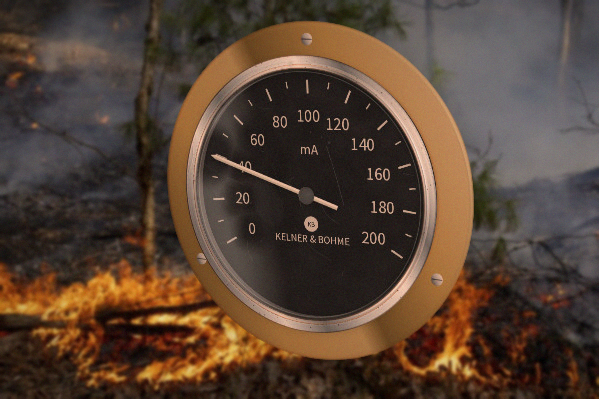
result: 40 mA
